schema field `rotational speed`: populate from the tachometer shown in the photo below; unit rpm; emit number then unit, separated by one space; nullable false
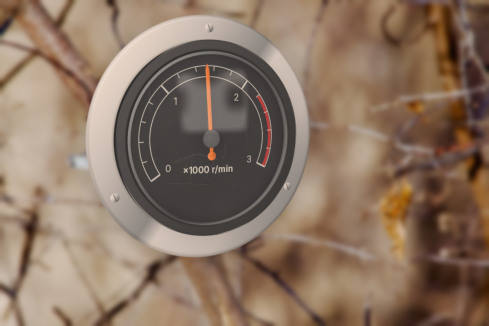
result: 1500 rpm
